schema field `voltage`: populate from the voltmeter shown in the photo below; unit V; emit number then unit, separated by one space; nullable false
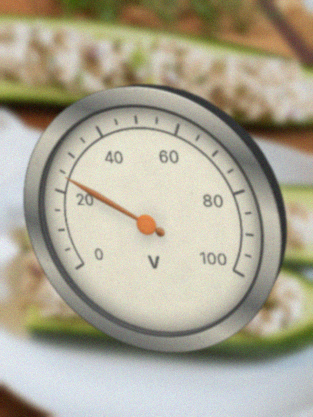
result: 25 V
